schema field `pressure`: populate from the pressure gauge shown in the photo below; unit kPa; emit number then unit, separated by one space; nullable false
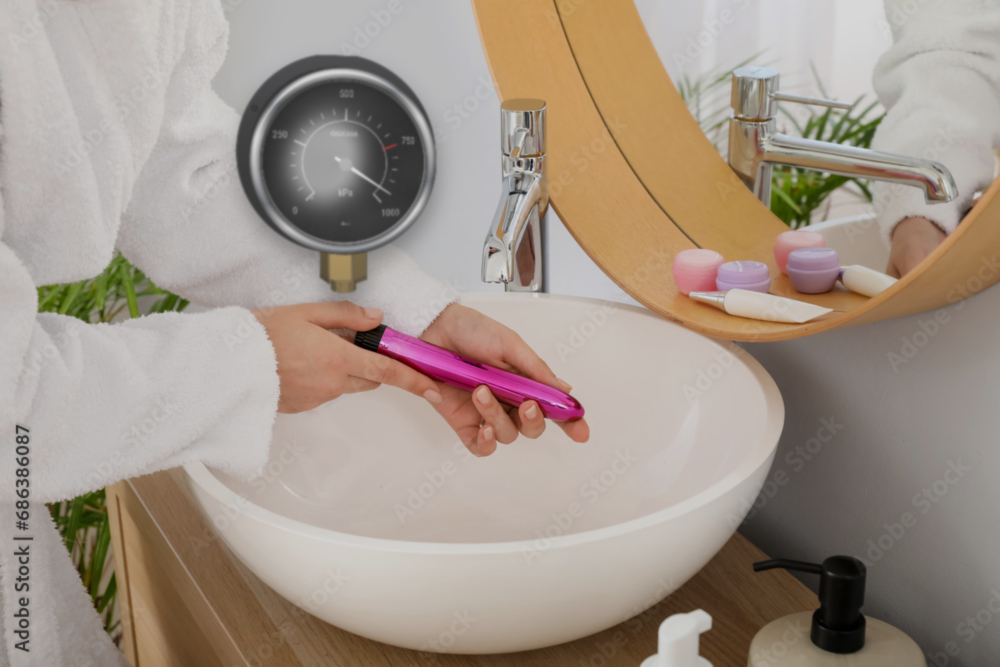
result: 950 kPa
